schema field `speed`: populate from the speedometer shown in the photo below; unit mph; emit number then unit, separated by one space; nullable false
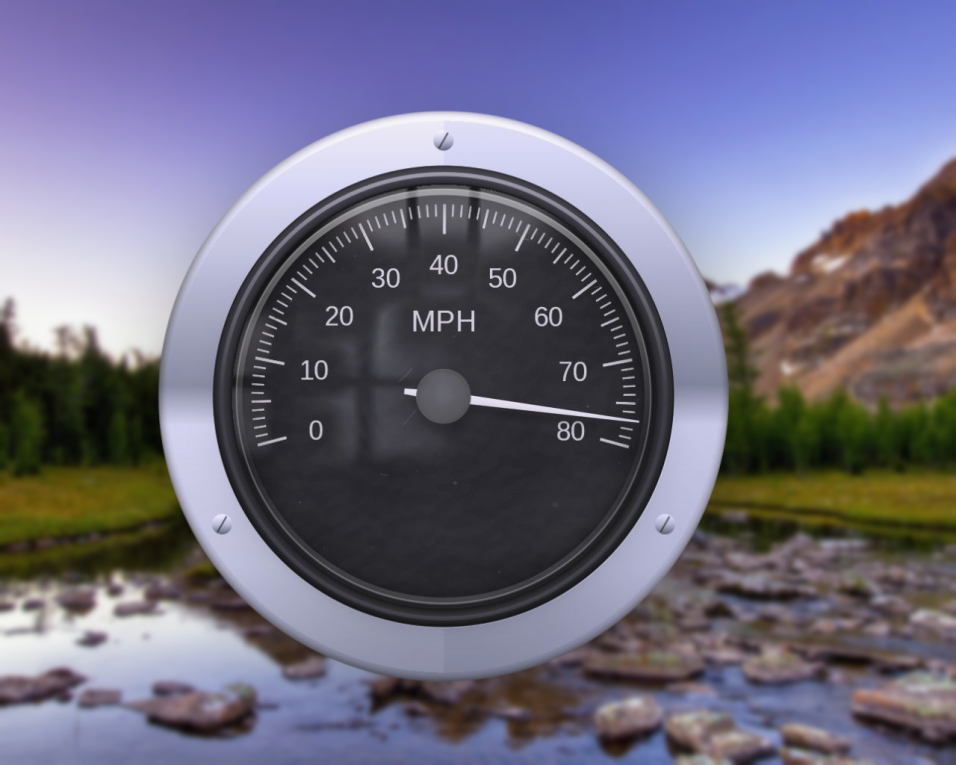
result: 77 mph
